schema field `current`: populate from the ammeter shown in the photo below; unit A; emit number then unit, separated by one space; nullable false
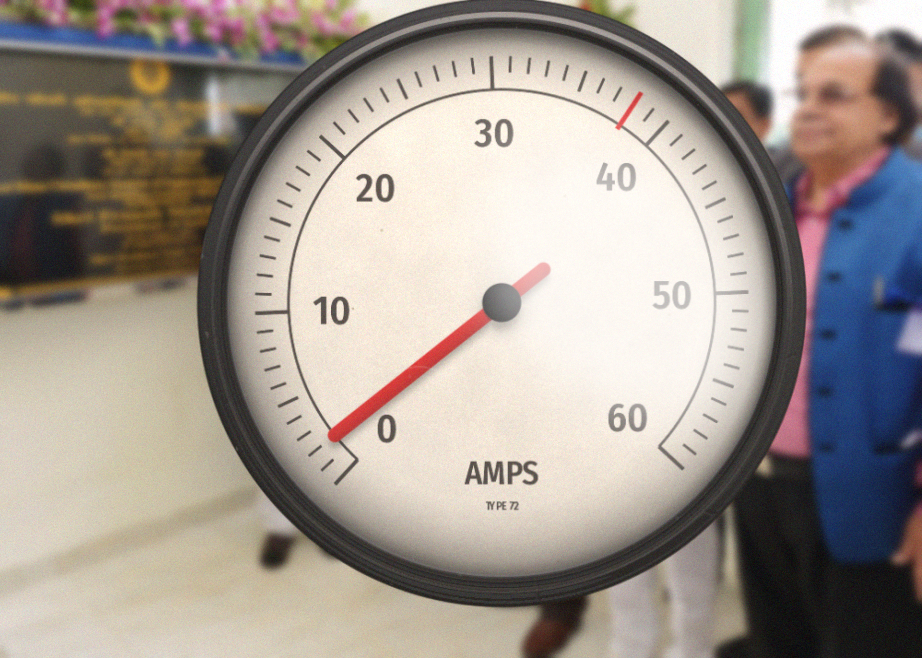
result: 2 A
